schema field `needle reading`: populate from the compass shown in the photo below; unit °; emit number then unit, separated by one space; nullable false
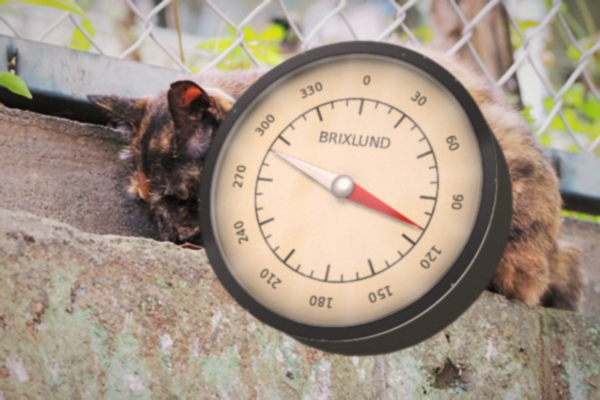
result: 110 °
